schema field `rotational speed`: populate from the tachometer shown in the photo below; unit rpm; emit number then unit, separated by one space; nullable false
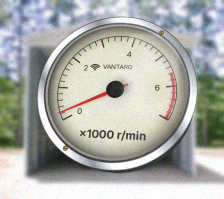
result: 200 rpm
